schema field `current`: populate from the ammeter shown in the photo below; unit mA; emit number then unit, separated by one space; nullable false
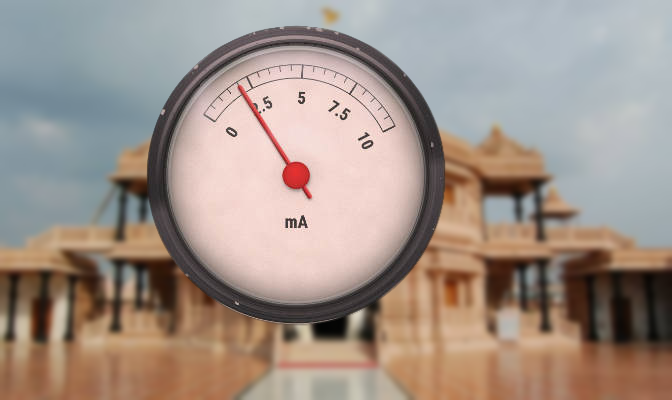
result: 2 mA
